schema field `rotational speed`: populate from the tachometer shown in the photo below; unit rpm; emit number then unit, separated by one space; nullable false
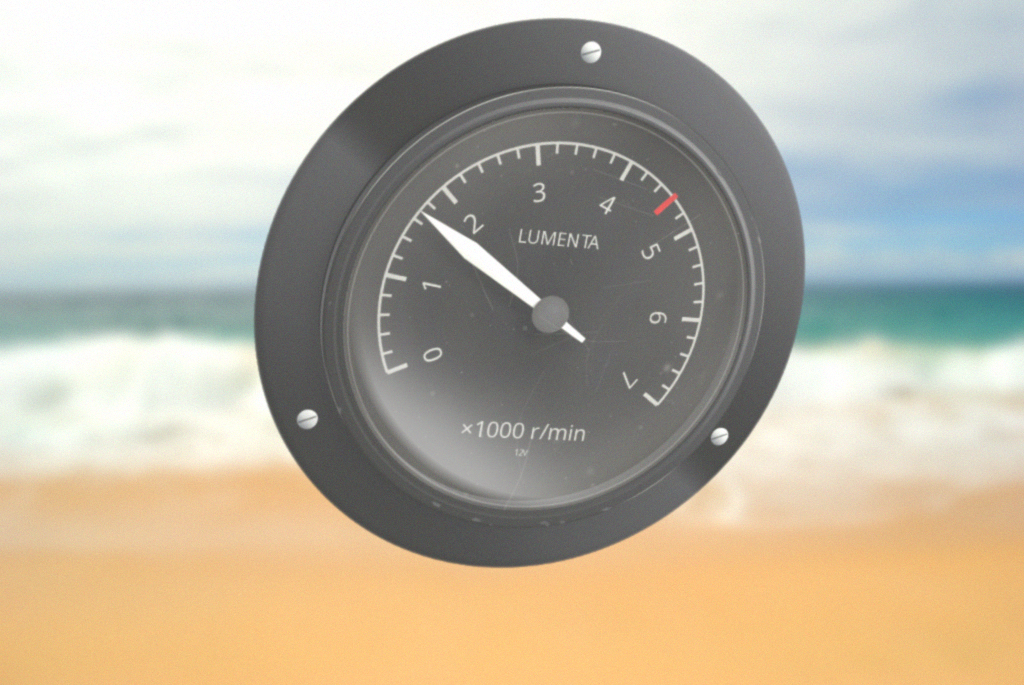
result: 1700 rpm
